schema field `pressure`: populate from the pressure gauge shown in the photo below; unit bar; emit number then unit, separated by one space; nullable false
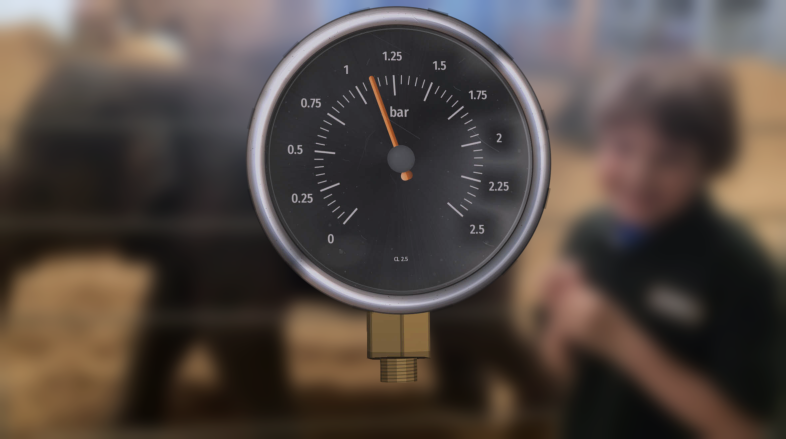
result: 1.1 bar
